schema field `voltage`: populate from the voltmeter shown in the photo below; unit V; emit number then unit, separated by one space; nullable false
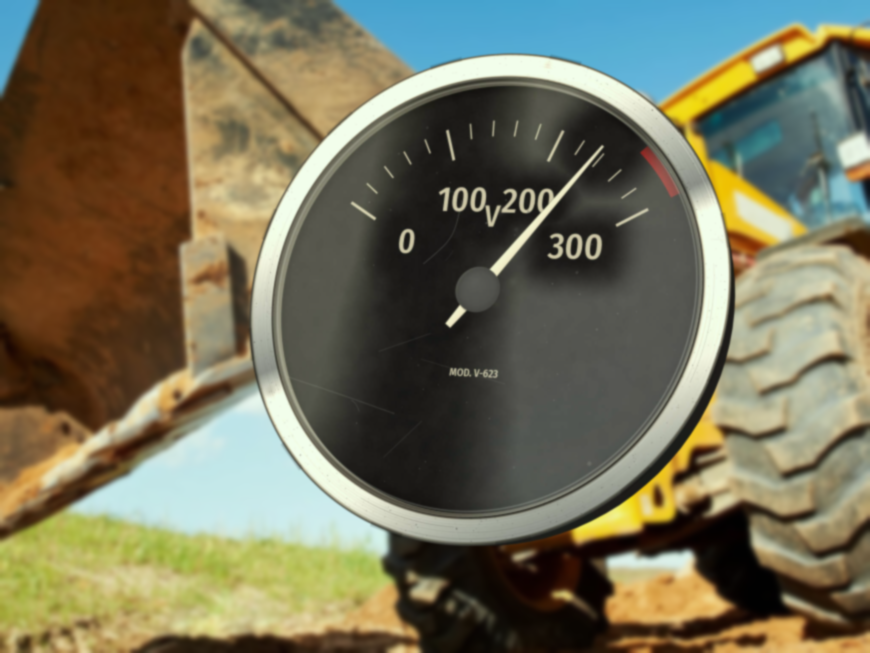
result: 240 V
